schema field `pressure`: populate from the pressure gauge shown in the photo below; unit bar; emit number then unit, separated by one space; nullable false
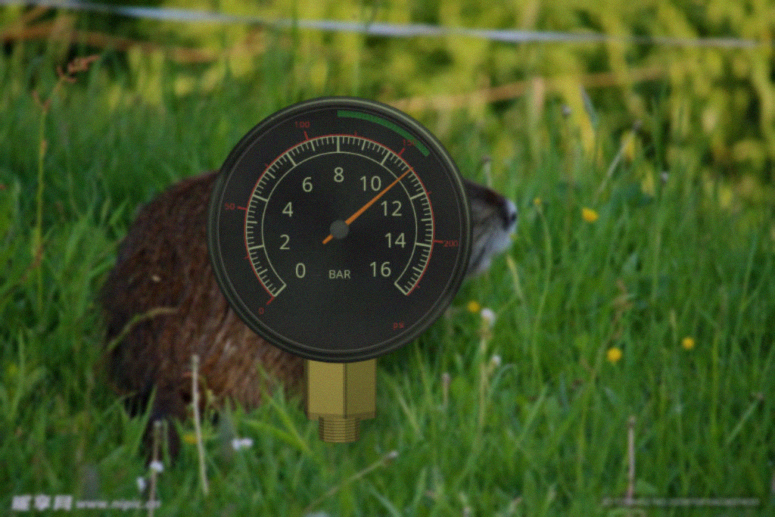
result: 11 bar
